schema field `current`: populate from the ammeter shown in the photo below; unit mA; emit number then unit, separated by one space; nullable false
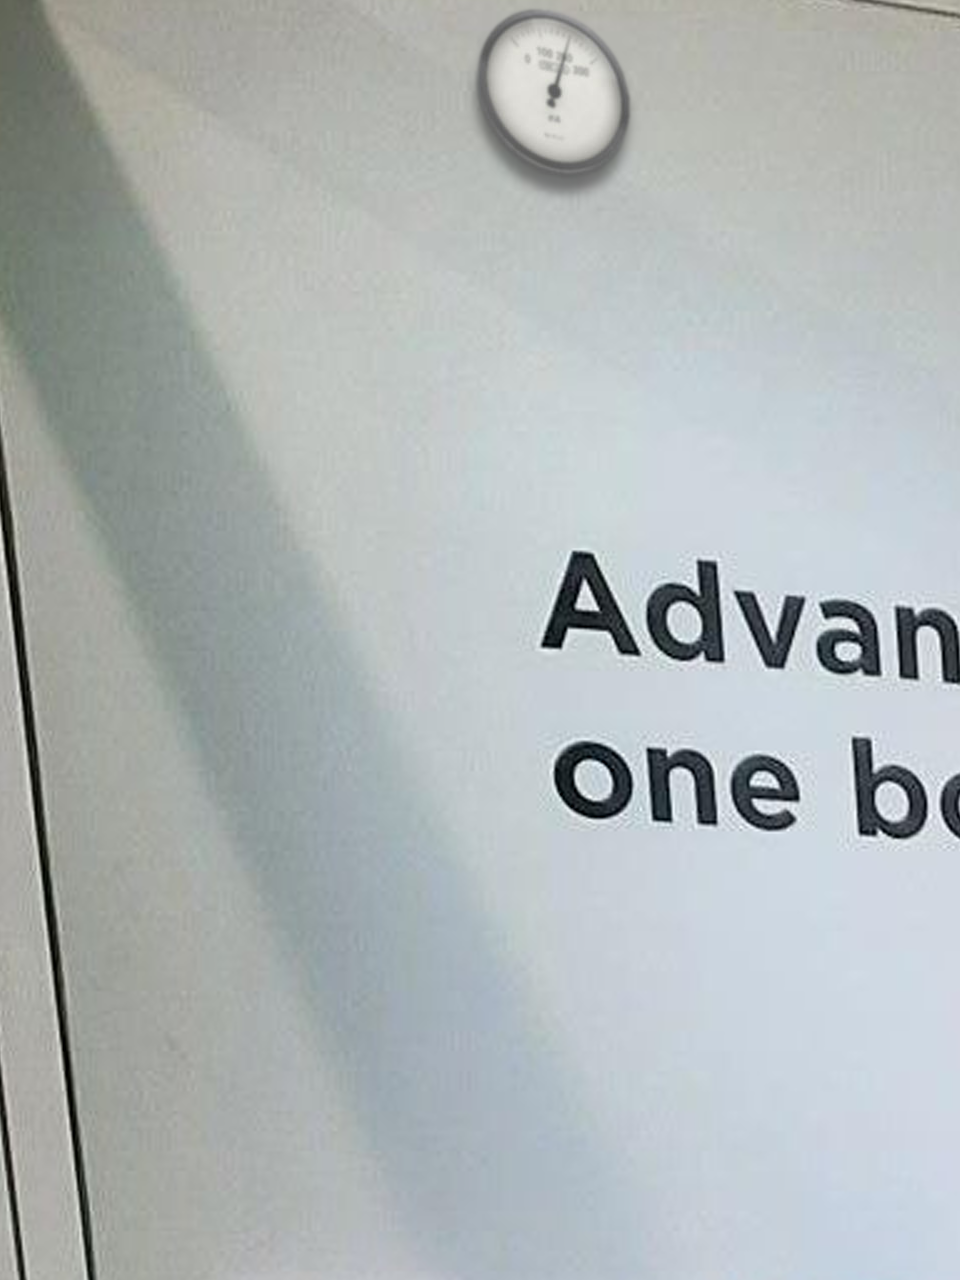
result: 200 mA
